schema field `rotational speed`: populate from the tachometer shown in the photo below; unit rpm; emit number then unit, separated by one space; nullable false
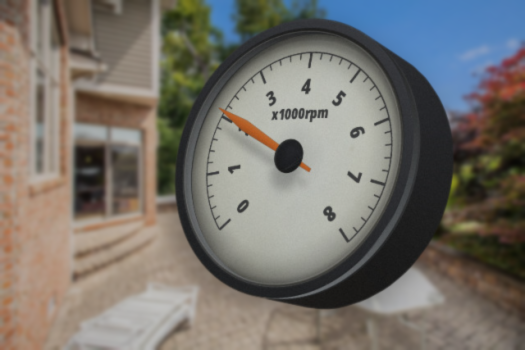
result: 2100 rpm
